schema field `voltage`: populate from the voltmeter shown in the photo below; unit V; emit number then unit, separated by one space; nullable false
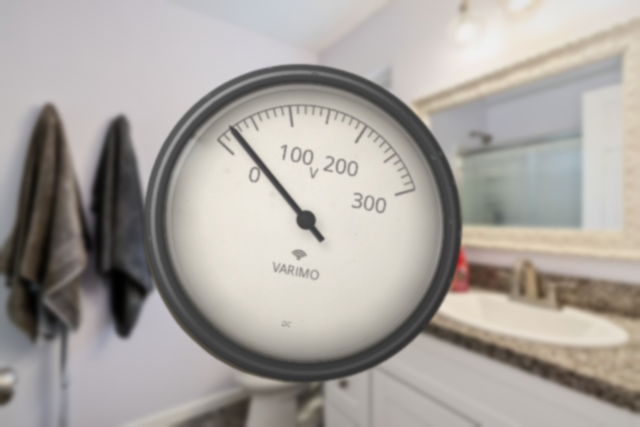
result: 20 V
